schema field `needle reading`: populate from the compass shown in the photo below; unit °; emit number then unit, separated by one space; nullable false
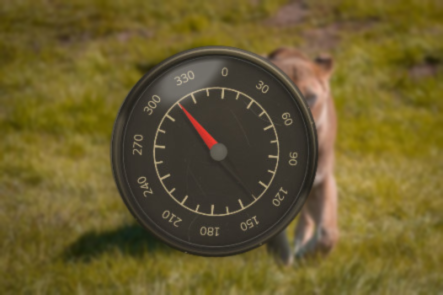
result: 315 °
